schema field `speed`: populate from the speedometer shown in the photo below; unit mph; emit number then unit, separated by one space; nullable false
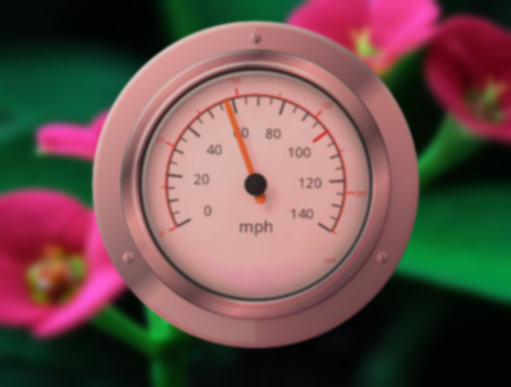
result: 57.5 mph
